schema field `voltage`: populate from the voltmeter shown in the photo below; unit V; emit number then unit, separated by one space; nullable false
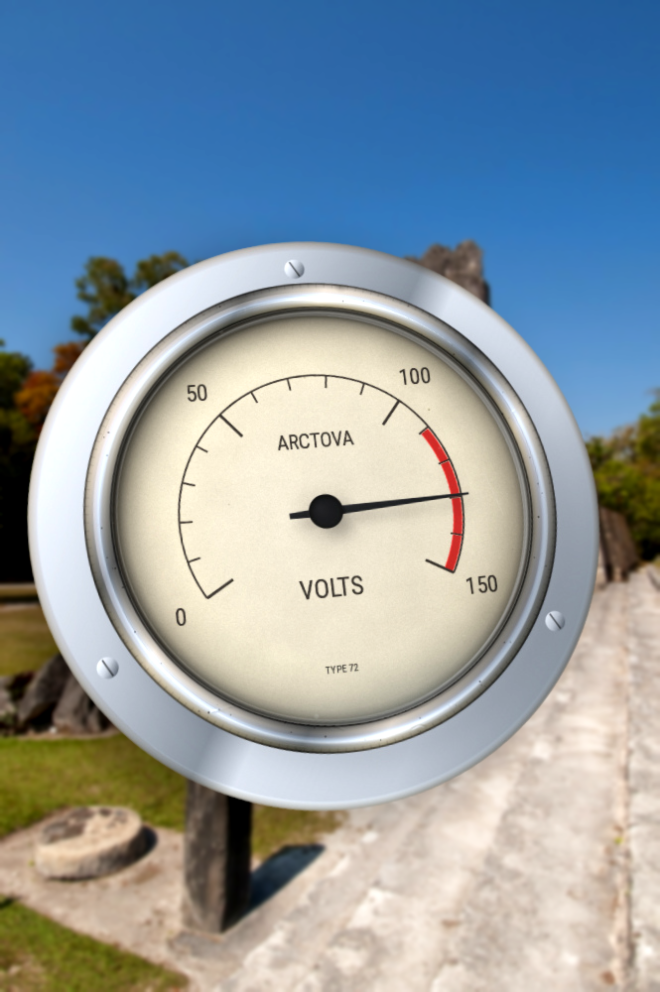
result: 130 V
